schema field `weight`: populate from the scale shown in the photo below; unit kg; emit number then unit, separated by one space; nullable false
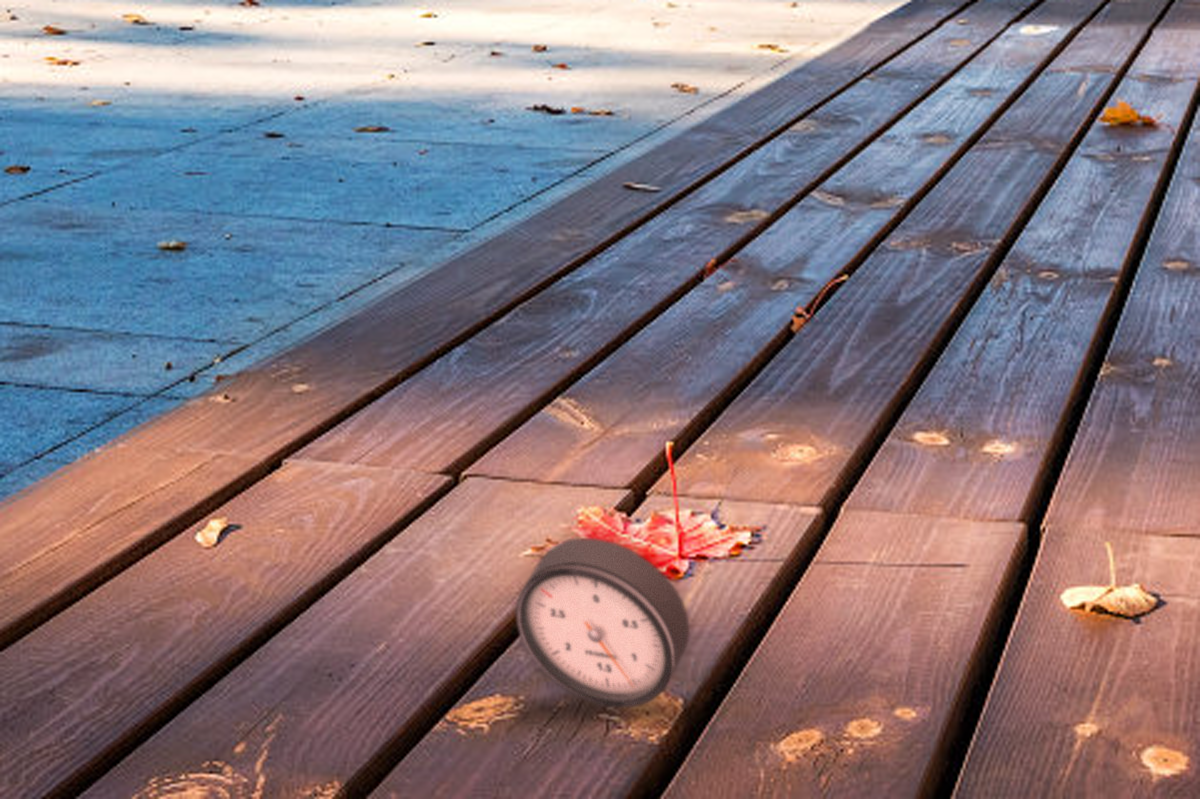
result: 1.25 kg
